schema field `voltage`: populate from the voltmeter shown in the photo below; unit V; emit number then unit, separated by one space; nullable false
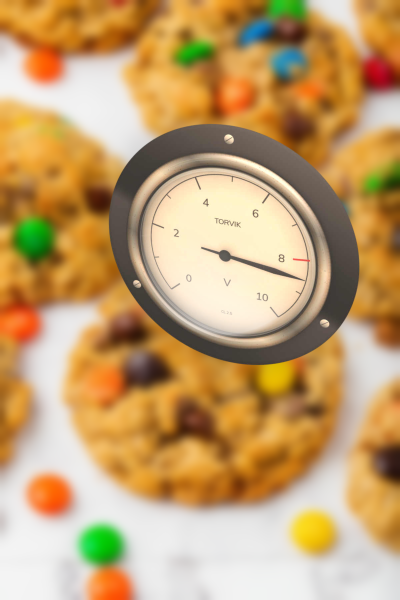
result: 8.5 V
